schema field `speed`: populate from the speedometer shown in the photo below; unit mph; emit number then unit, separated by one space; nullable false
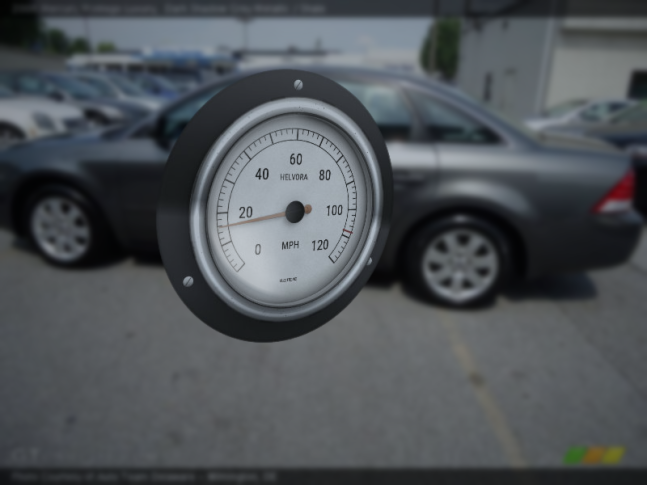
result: 16 mph
